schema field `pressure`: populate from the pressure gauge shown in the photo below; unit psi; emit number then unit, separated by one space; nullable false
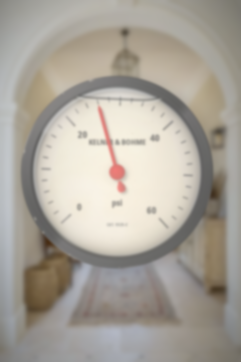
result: 26 psi
